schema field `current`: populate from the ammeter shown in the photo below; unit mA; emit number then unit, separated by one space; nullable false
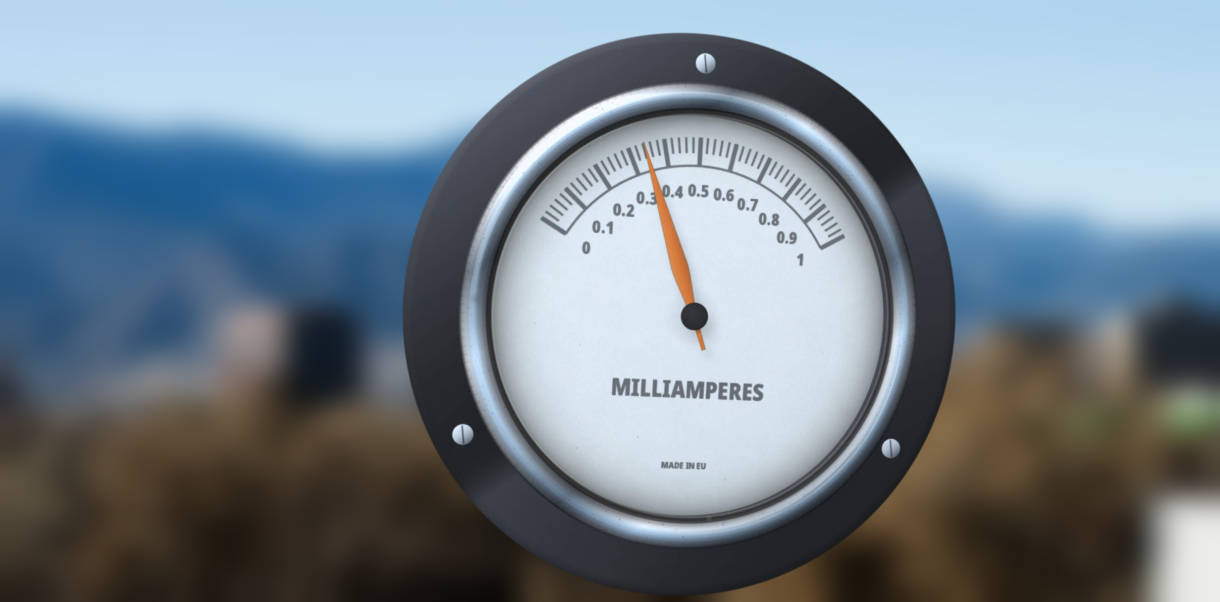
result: 0.34 mA
